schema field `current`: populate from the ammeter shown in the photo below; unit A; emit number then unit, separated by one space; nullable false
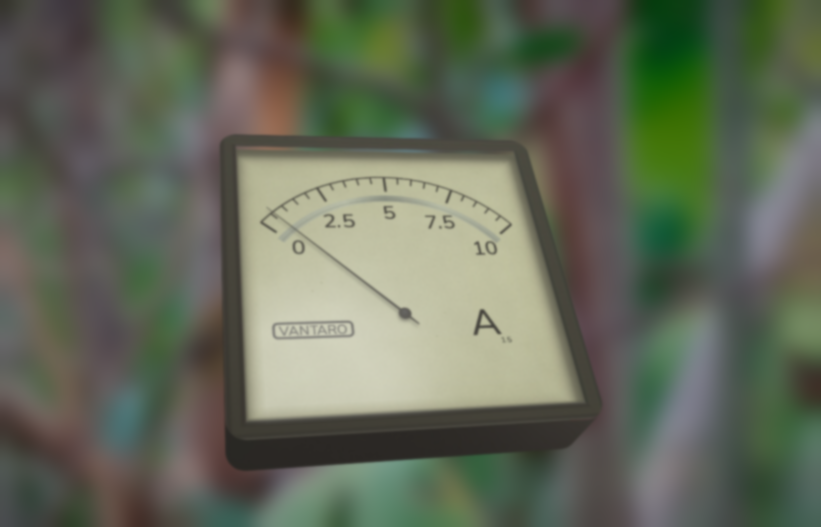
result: 0.5 A
